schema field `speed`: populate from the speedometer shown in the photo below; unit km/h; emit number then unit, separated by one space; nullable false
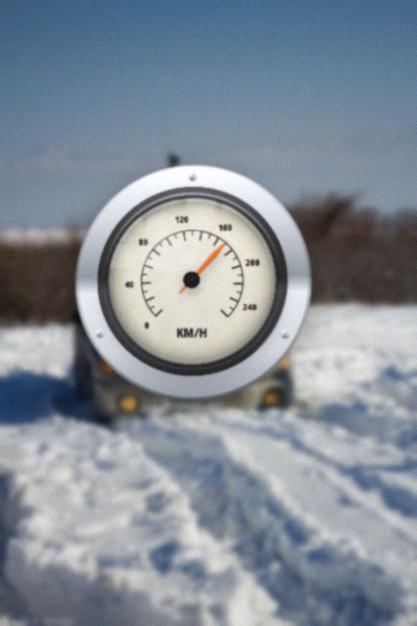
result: 170 km/h
